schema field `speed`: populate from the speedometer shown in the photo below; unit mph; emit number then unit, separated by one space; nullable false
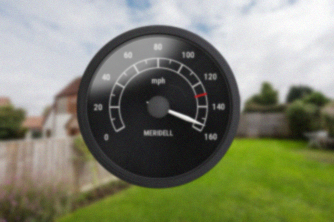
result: 155 mph
